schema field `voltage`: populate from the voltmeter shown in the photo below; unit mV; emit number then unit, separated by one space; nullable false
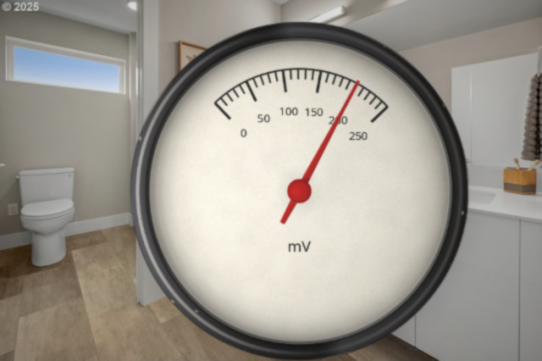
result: 200 mV
